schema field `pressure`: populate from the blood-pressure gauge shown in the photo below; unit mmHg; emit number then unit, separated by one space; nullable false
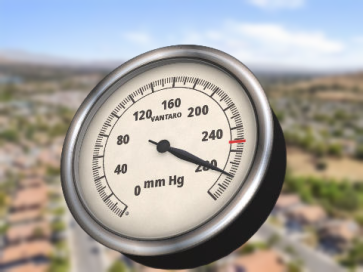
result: 280 mmHg
